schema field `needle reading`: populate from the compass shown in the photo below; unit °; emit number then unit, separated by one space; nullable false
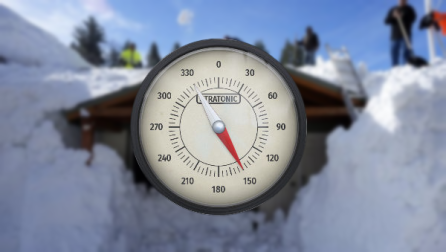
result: 150 °
